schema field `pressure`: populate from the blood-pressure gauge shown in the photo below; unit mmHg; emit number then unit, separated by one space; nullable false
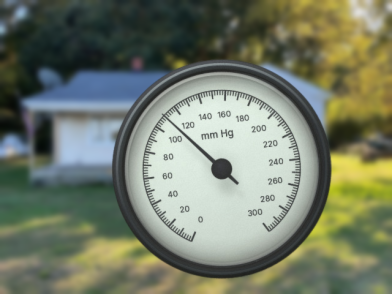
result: 110 mmHg
